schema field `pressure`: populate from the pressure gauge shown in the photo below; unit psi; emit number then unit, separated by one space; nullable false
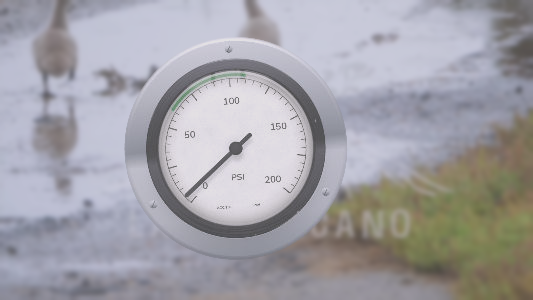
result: 5 psi
